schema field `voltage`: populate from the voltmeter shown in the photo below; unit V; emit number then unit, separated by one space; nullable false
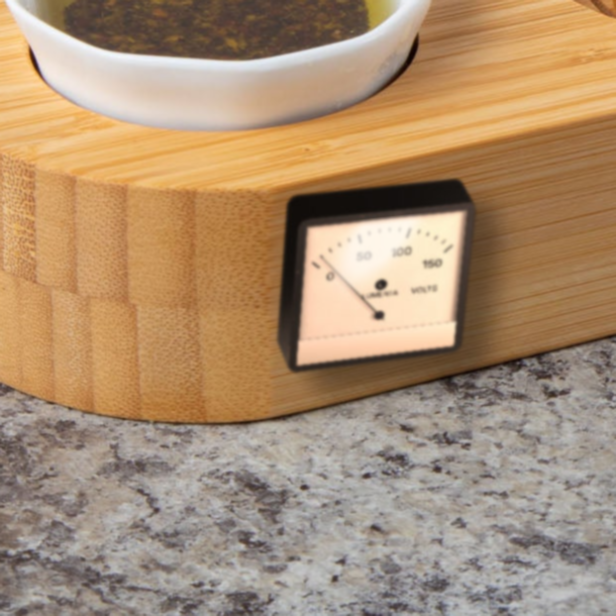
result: 10 V
